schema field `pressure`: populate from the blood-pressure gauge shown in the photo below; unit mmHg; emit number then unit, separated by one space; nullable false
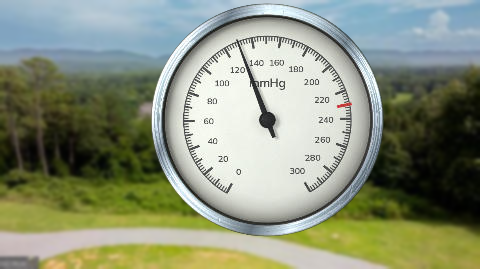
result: 130 mmHg
